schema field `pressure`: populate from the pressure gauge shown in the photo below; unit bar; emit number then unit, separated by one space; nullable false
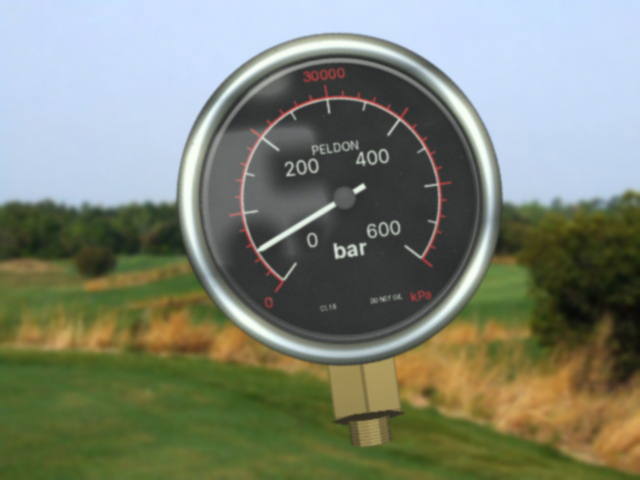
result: 50 bar
